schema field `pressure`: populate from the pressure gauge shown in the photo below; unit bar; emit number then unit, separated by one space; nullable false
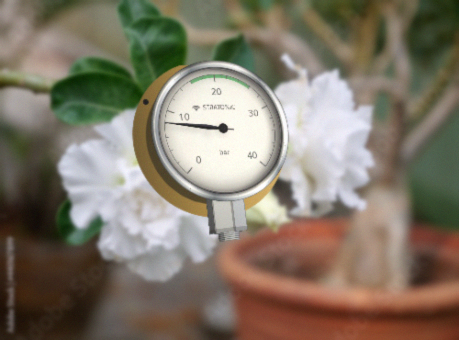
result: 8 bar
